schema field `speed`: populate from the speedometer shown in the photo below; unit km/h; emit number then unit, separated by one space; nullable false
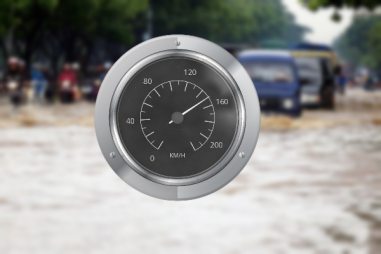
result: 150 km/h
